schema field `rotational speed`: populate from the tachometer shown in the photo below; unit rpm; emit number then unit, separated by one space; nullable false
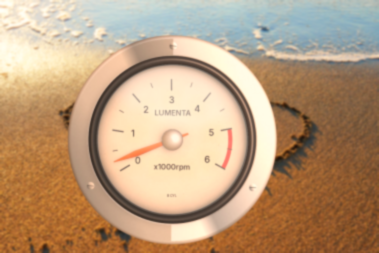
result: 250 rpm
